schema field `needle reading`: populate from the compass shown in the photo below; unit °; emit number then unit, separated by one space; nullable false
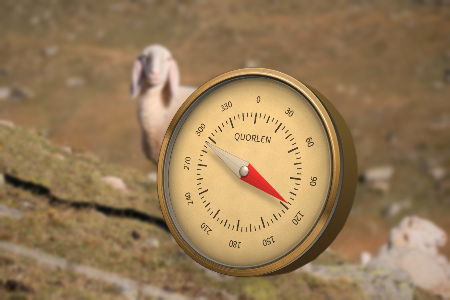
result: 115 °
